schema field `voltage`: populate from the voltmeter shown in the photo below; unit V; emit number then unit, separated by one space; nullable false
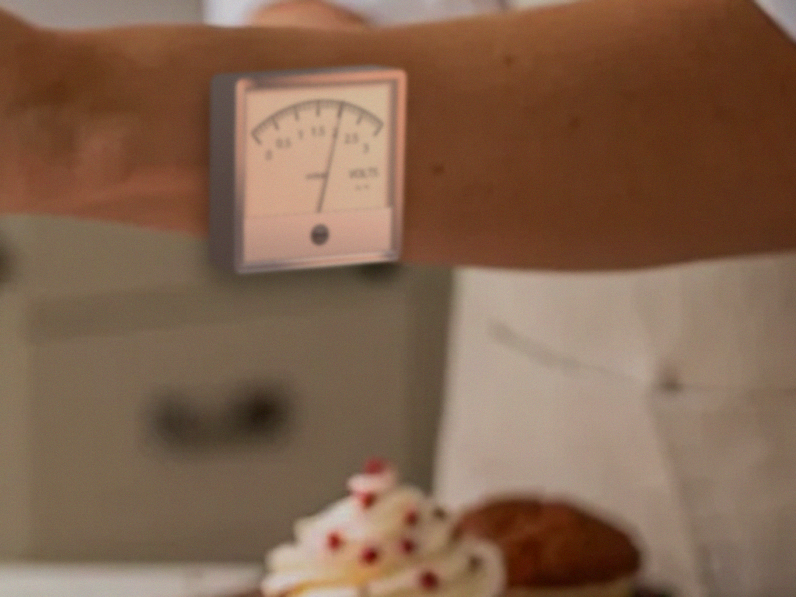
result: 2 V
